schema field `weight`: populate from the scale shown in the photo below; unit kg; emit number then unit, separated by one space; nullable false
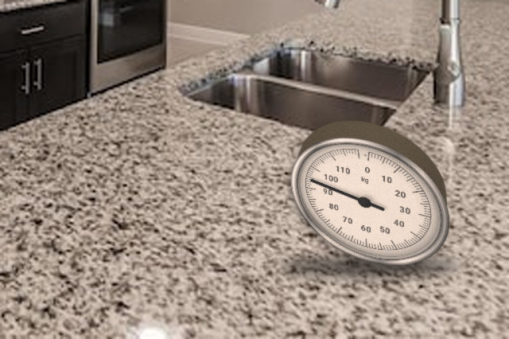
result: 95 kg
